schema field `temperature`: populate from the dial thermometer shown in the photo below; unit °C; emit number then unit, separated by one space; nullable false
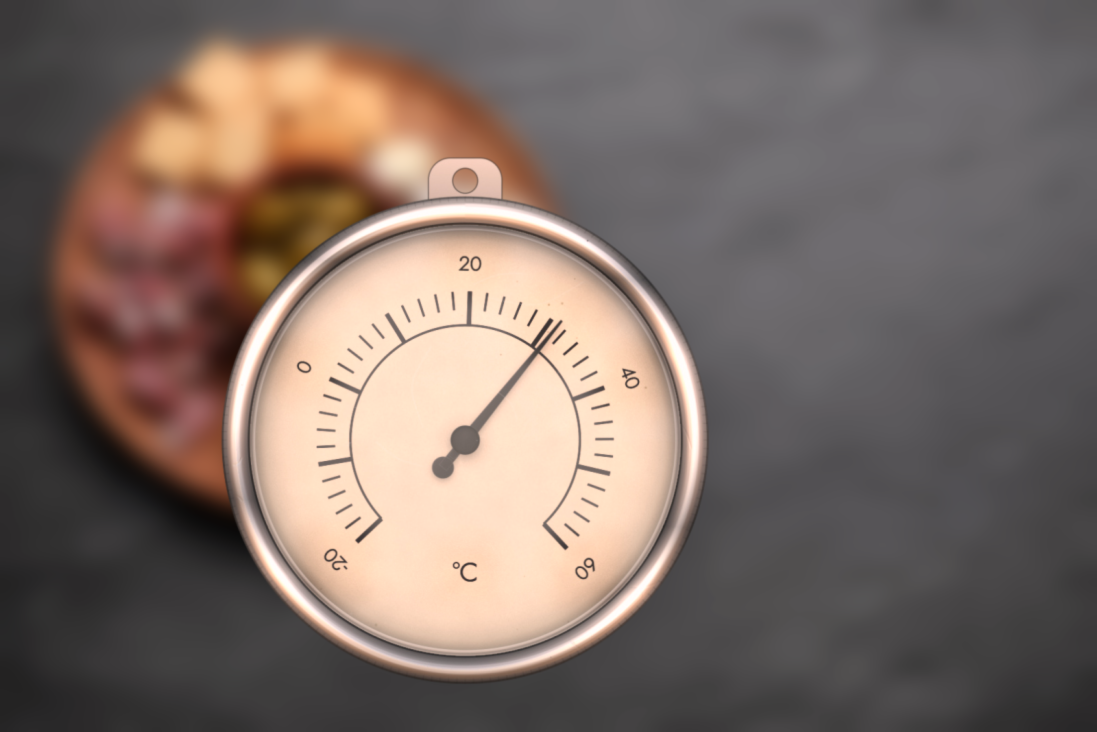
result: 31 °C
